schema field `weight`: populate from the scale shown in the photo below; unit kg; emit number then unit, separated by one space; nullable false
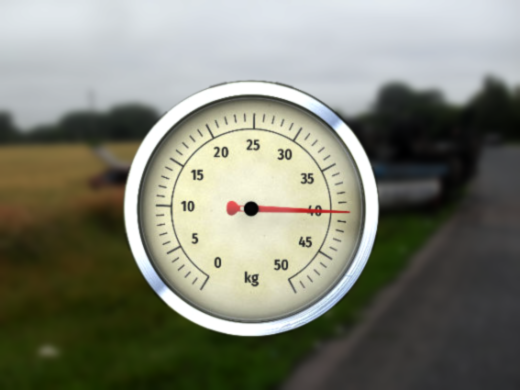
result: 40 kg
